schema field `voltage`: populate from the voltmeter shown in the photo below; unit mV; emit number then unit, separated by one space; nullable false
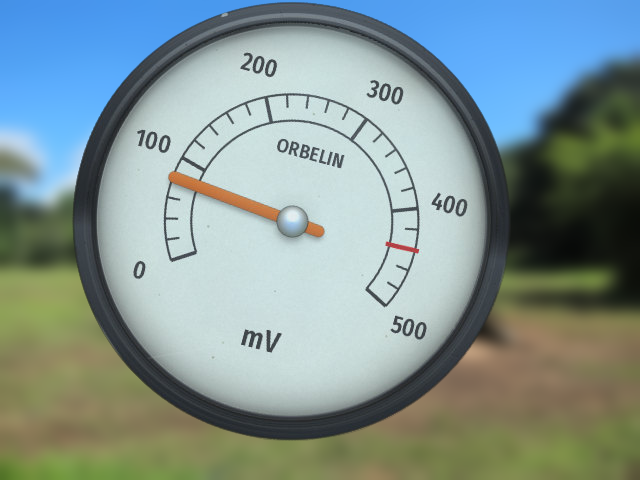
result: 80 mV
